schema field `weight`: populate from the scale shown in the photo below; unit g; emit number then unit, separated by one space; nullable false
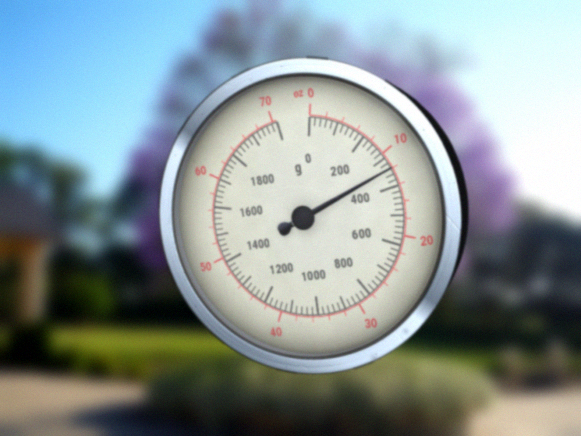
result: 340 g
